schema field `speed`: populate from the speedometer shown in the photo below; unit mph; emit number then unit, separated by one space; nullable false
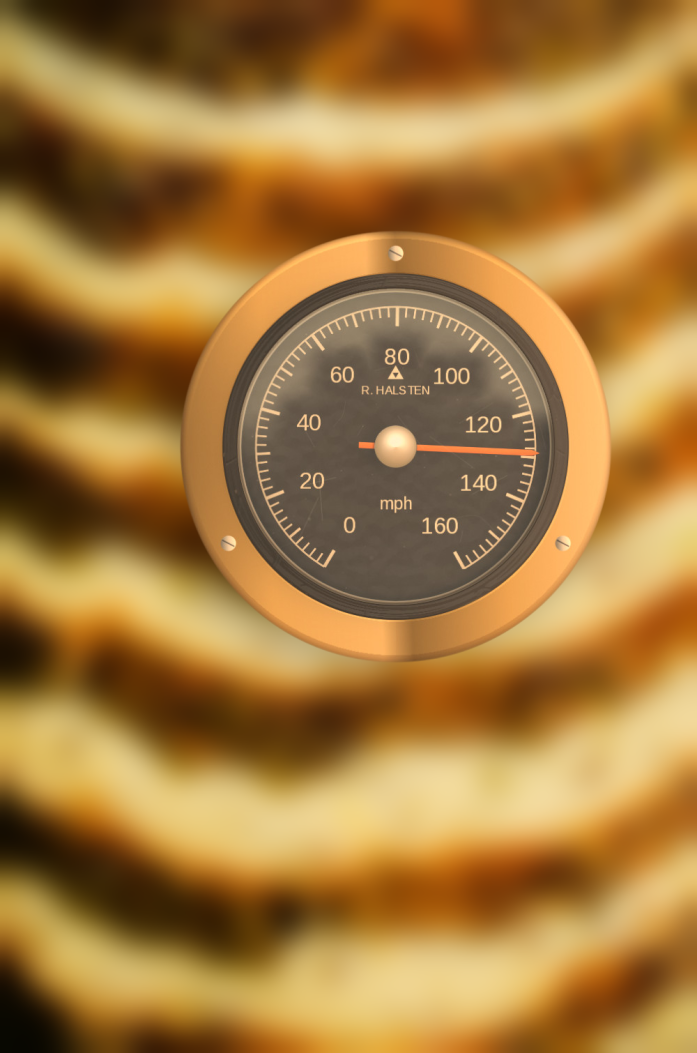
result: 129 mph
